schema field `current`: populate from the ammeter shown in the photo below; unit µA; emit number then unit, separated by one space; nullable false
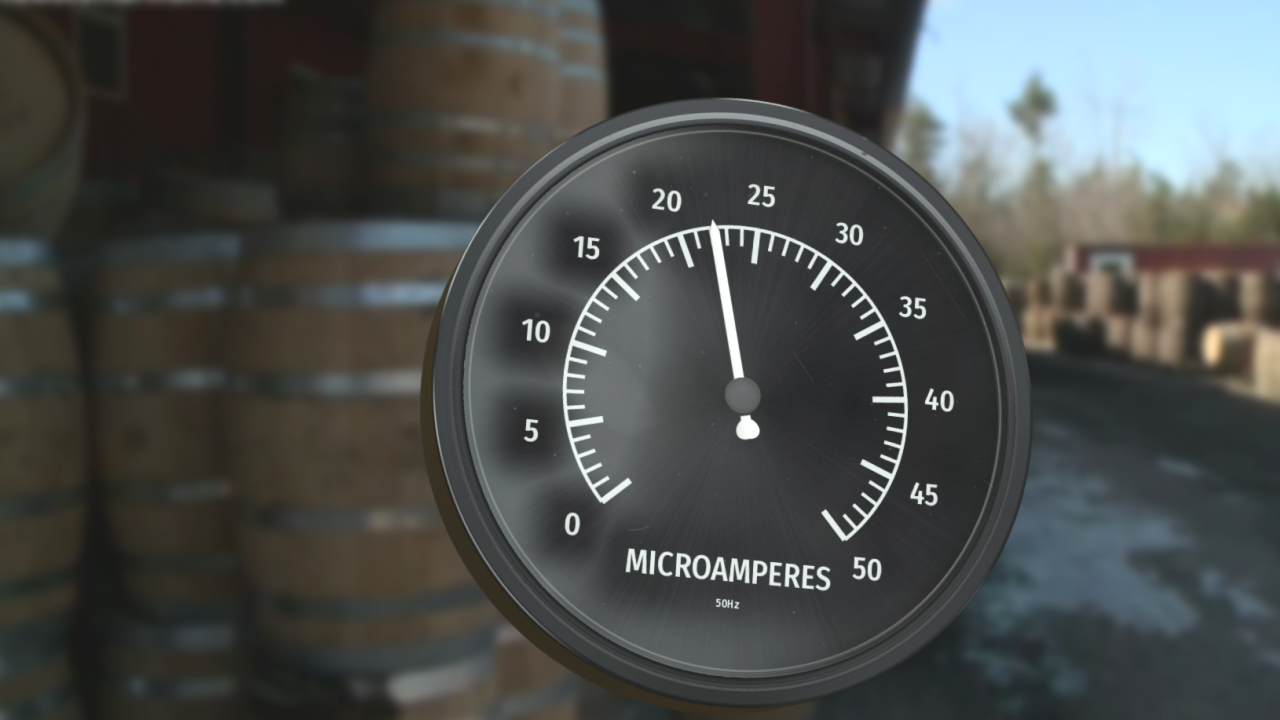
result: 22 µA
